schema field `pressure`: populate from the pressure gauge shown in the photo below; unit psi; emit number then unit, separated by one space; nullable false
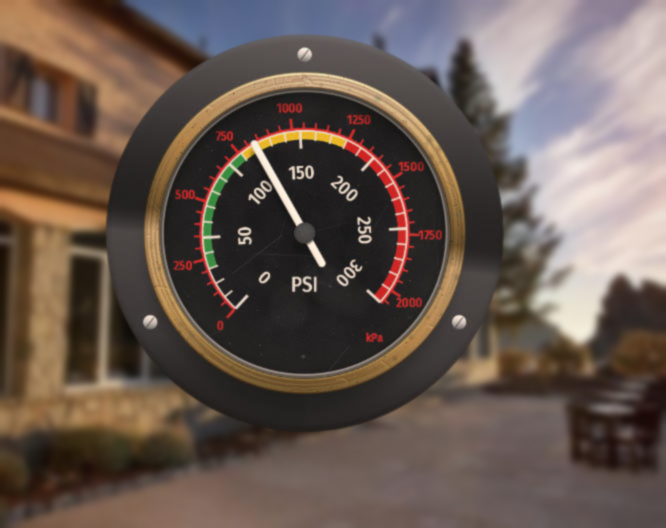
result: 120 psi
